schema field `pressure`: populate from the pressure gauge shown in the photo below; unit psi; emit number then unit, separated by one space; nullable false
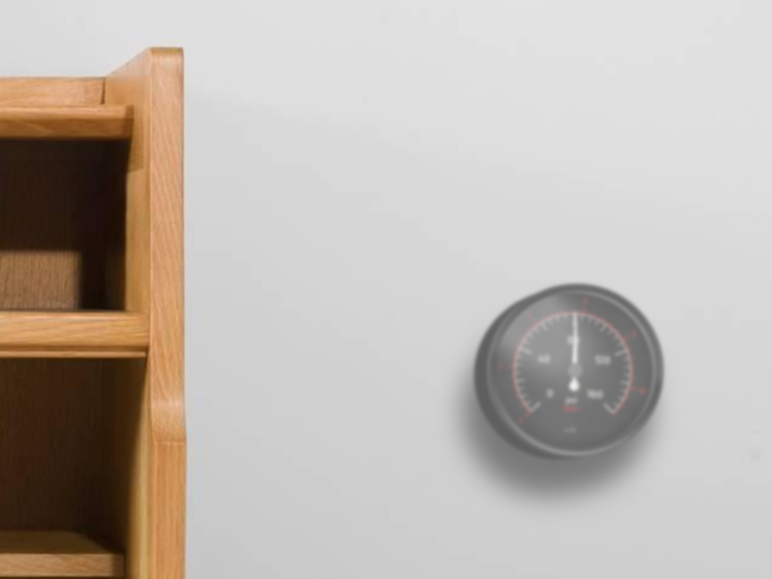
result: 80 psi
